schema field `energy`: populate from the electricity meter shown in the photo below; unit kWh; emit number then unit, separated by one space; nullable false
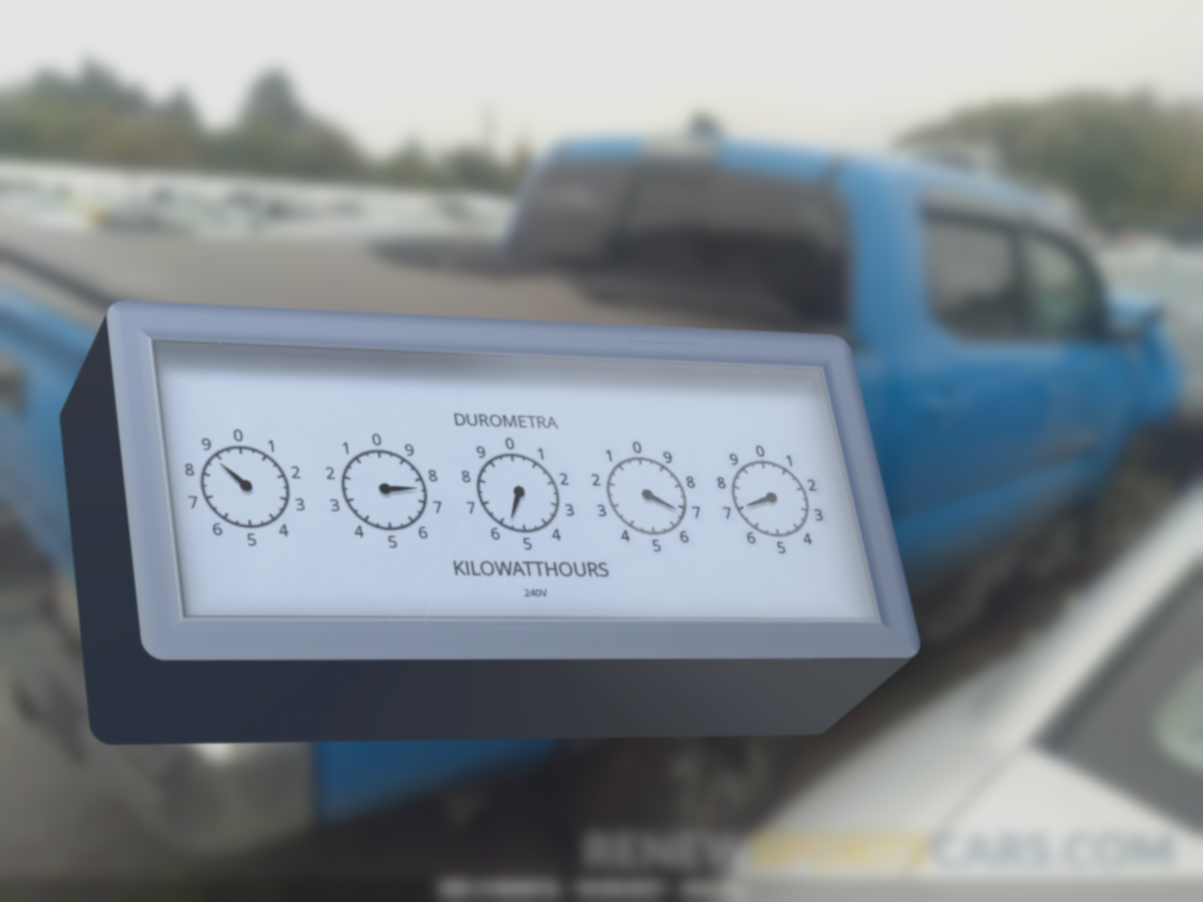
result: 87567 kWh
